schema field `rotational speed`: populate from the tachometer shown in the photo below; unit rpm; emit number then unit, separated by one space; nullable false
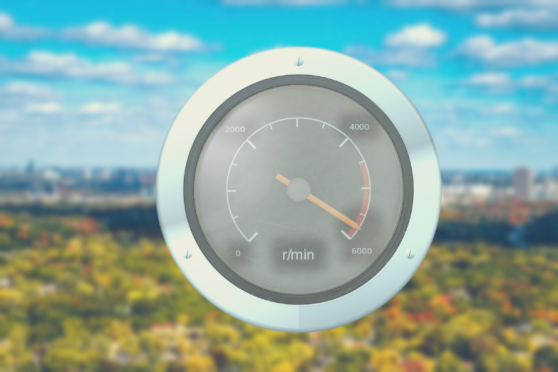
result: 5750 rpm
